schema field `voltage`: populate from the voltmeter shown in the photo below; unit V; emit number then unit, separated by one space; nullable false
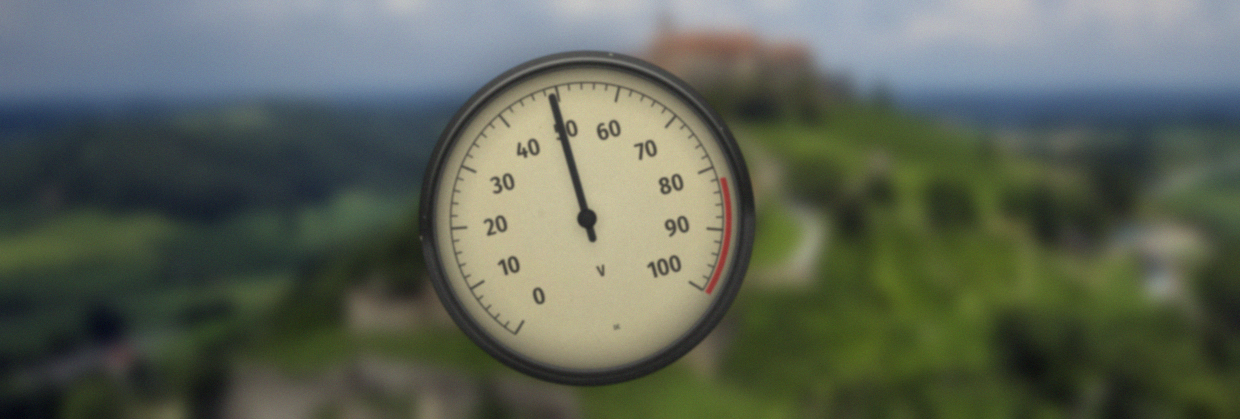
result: 49 V
